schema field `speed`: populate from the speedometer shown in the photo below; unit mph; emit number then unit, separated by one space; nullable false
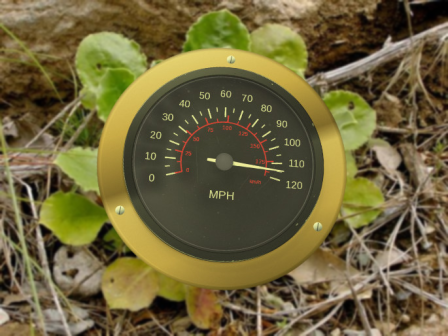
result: 115 mph
